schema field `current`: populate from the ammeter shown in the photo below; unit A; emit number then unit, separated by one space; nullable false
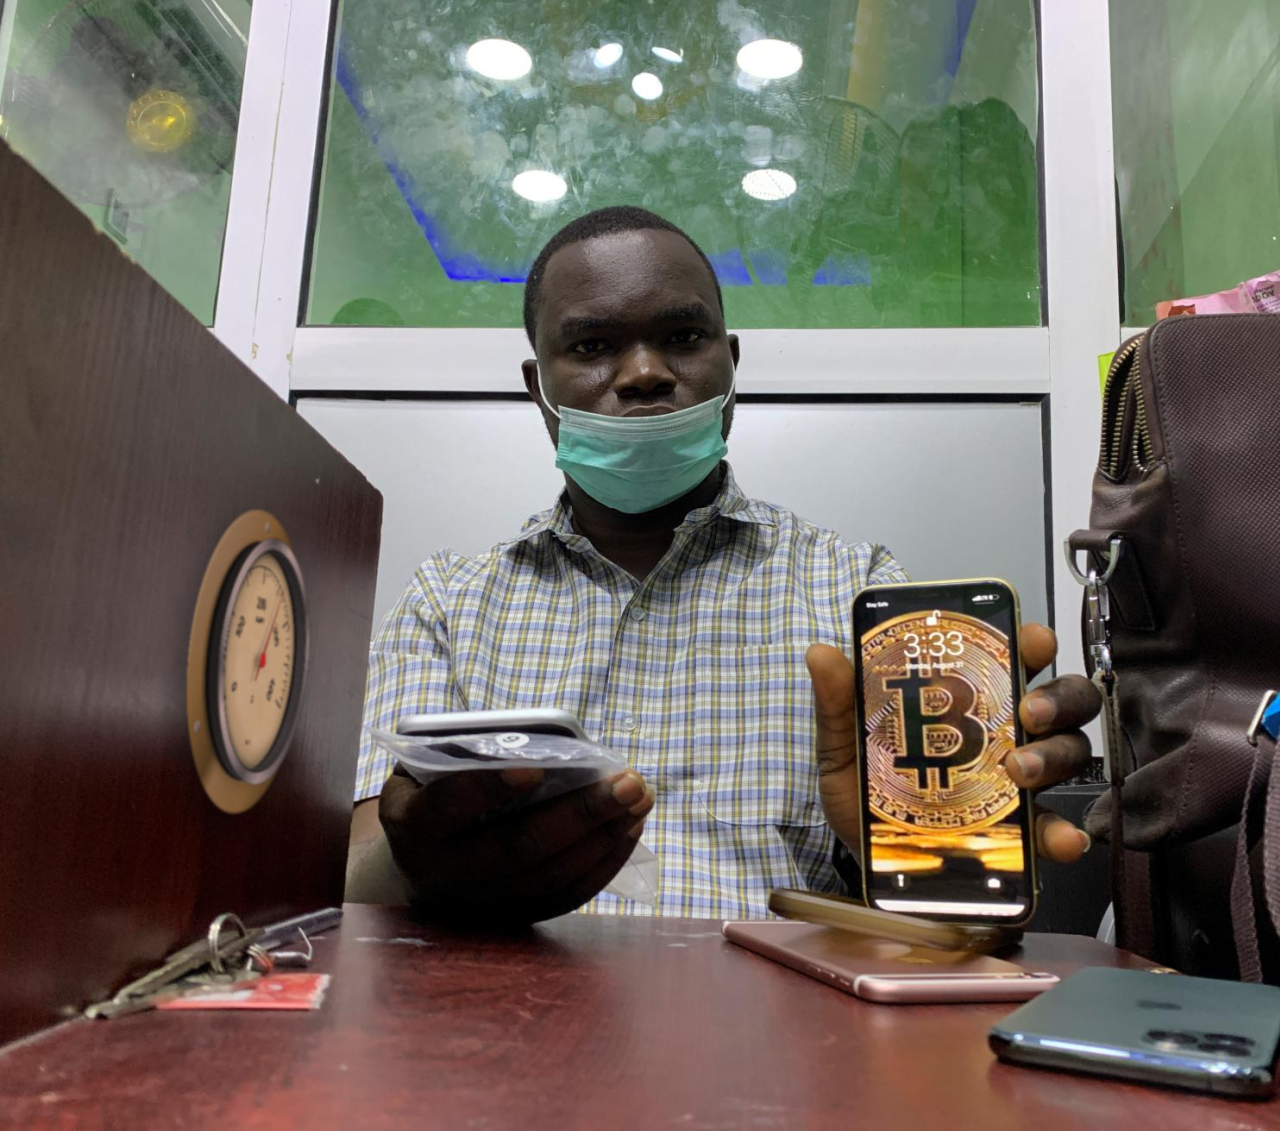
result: 250 A
